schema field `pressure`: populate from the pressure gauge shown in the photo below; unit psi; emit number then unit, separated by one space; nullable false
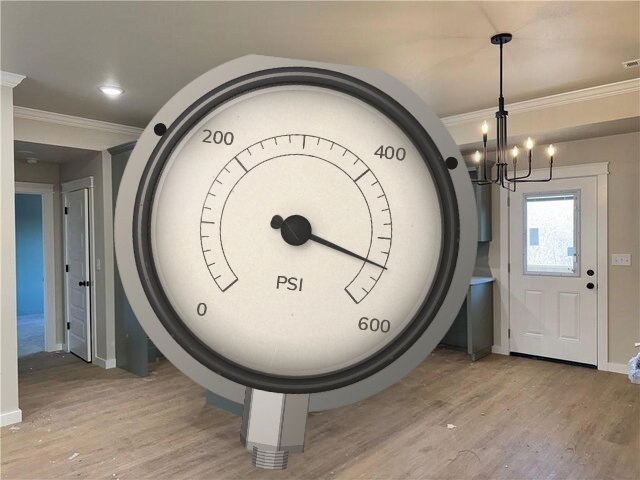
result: 540 psi
